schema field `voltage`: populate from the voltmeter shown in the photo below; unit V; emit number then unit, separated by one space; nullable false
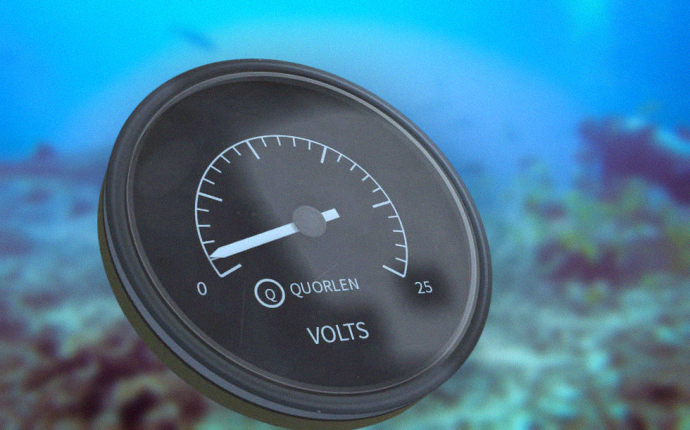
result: 1 V
